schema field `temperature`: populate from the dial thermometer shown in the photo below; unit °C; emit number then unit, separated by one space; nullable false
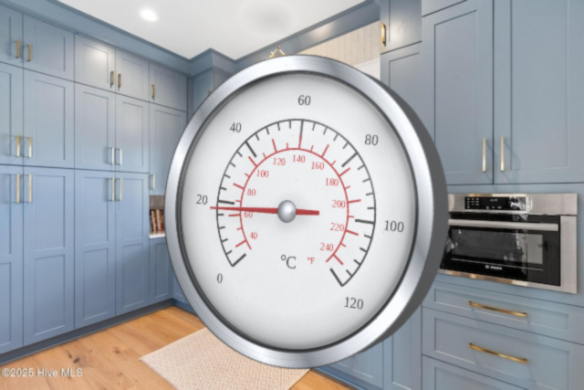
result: 18 °C
